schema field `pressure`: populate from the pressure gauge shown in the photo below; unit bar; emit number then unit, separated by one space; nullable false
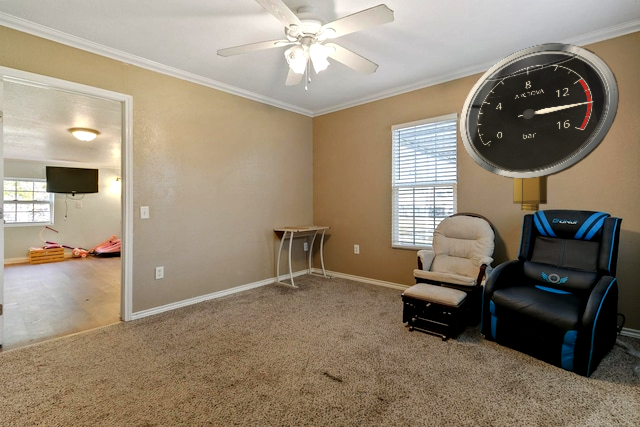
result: 14 bar
